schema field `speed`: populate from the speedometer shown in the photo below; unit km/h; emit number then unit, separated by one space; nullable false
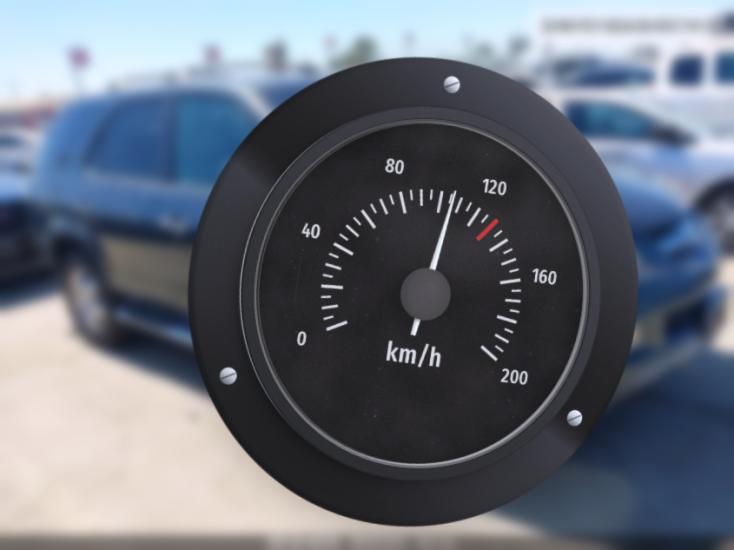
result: 105 km/h
